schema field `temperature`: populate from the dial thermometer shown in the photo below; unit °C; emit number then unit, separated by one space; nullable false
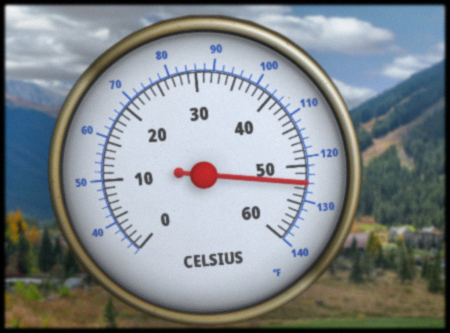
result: 52 °C
